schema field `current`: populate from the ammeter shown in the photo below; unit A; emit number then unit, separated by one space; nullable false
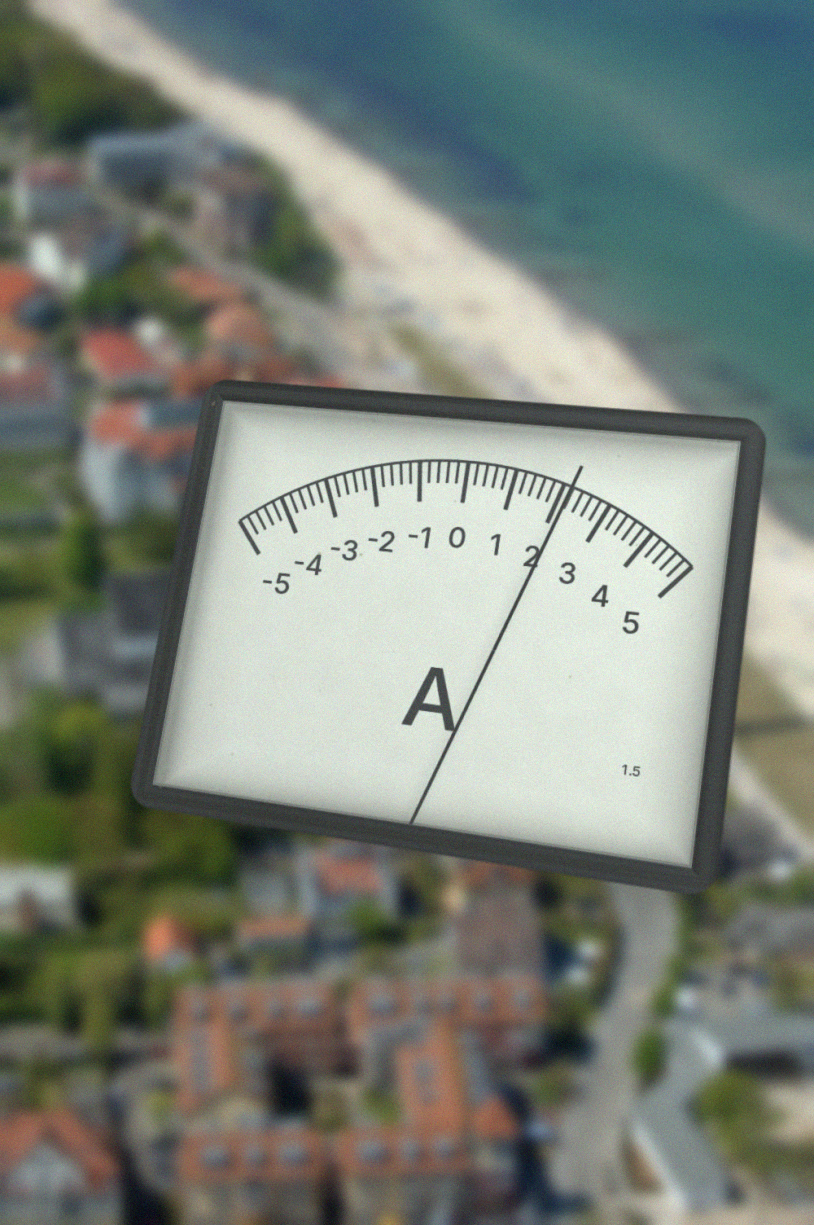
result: 2.2 A
